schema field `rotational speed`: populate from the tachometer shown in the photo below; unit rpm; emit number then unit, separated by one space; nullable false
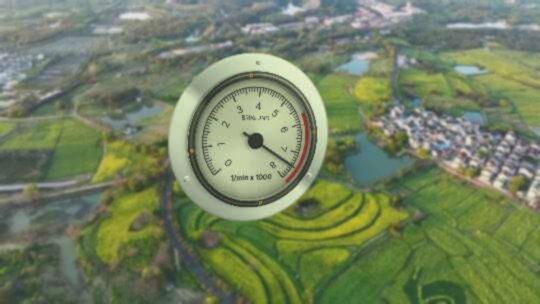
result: 7500 rpm
